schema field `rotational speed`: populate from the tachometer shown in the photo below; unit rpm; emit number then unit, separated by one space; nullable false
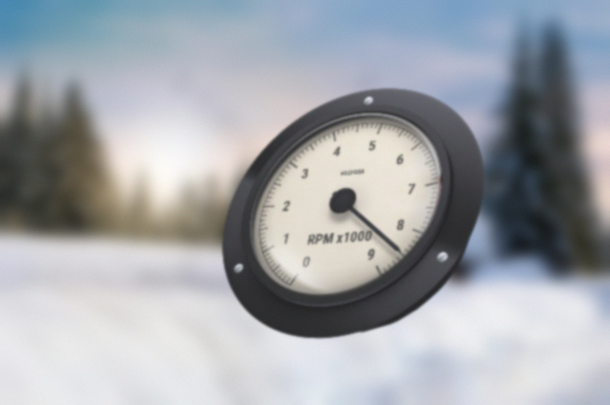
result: 8500 rpm
